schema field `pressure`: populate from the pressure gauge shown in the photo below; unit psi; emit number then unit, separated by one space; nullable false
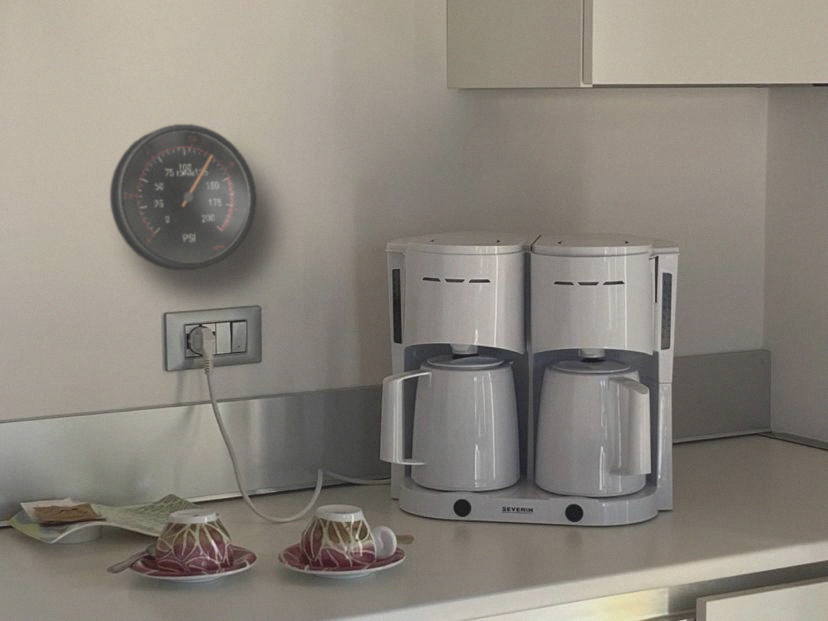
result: 125 psi
